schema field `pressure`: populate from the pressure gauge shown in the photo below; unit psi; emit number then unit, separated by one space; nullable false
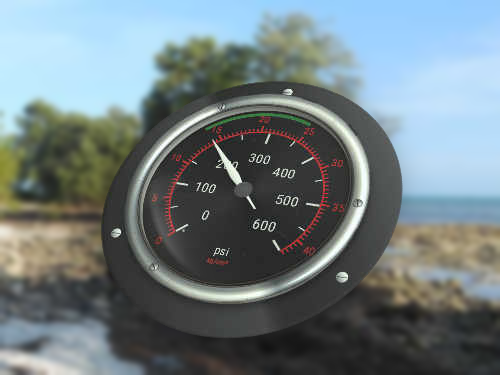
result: 200 psi
